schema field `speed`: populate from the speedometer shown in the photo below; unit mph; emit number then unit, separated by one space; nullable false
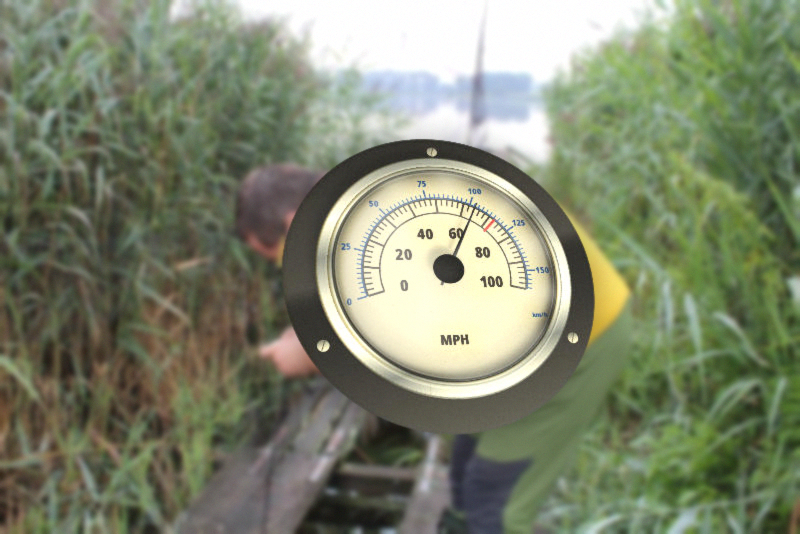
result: 64 mph
